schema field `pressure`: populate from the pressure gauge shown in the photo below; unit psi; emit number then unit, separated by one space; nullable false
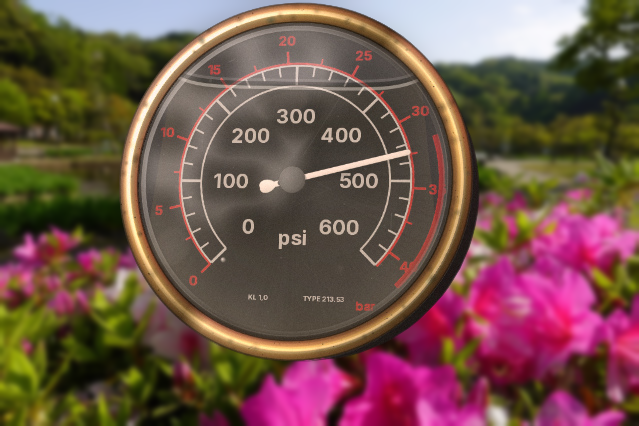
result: 470 psi
